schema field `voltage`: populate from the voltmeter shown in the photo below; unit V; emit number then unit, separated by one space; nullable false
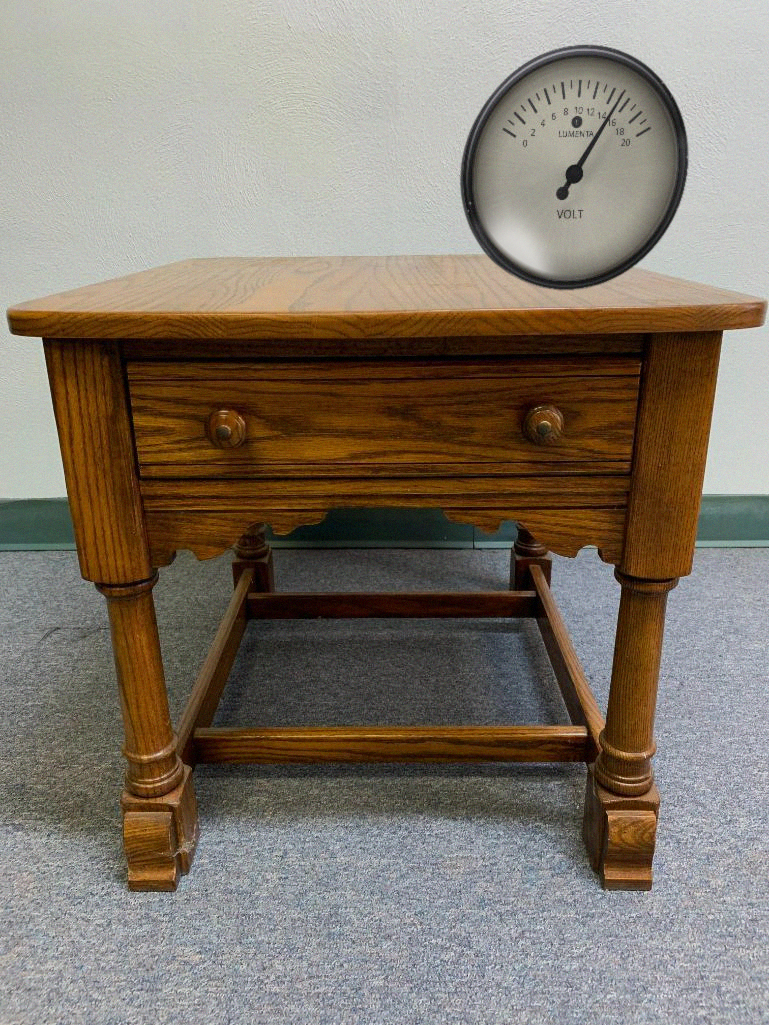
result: 15 V
